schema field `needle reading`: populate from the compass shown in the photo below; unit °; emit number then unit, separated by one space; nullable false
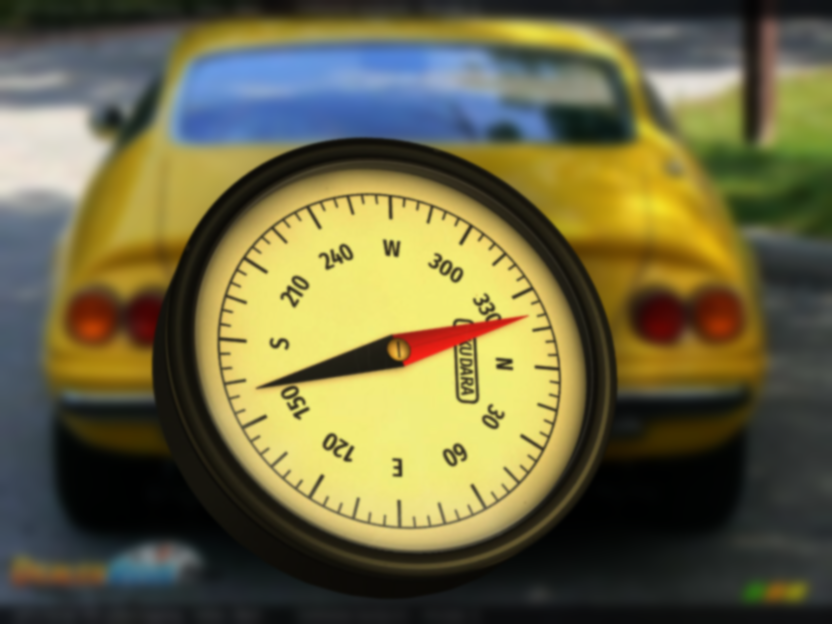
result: 340 °
